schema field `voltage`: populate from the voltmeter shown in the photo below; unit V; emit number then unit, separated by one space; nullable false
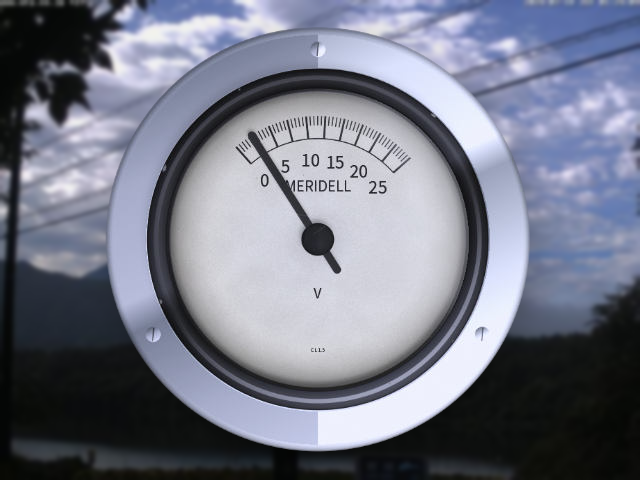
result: 2.5 V
